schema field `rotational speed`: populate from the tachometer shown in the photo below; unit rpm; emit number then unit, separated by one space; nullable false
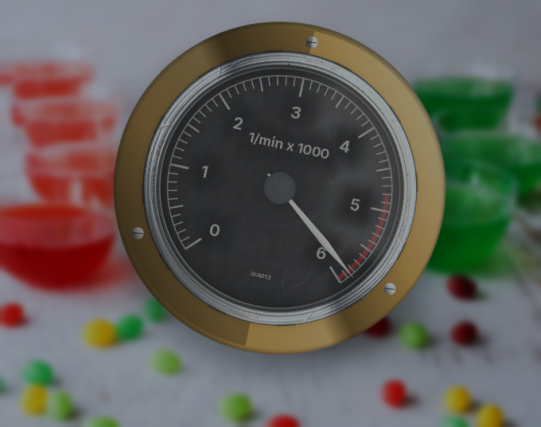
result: 5850 rpm
